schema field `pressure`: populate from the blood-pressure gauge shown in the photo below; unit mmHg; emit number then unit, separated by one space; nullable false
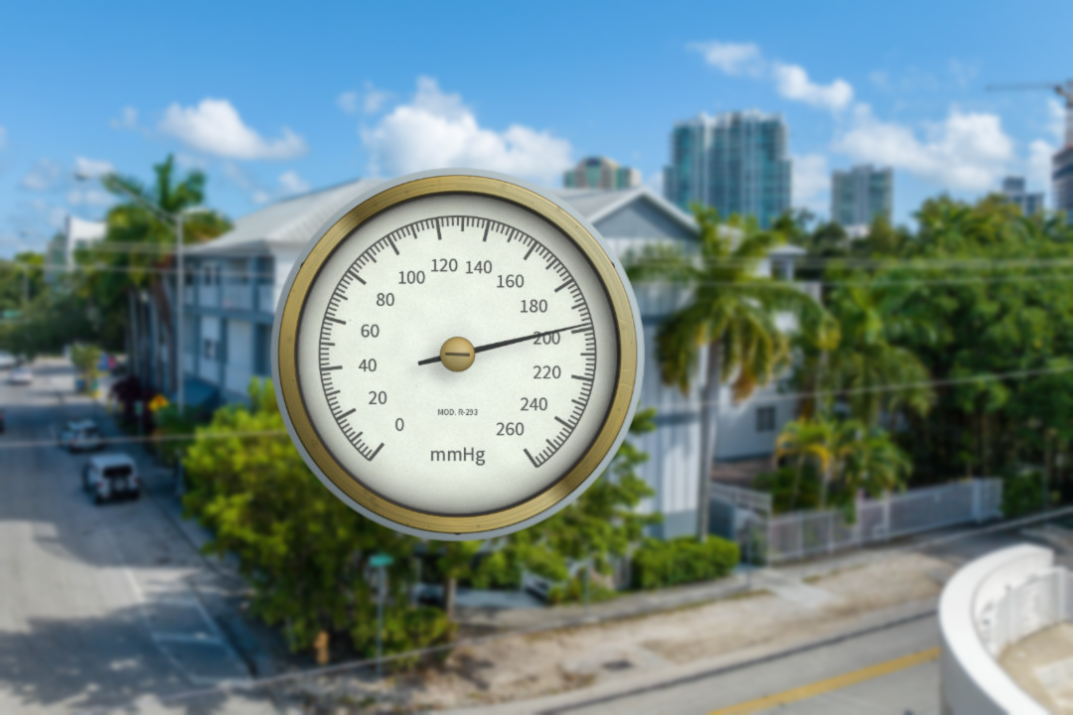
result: 198 mmHg
